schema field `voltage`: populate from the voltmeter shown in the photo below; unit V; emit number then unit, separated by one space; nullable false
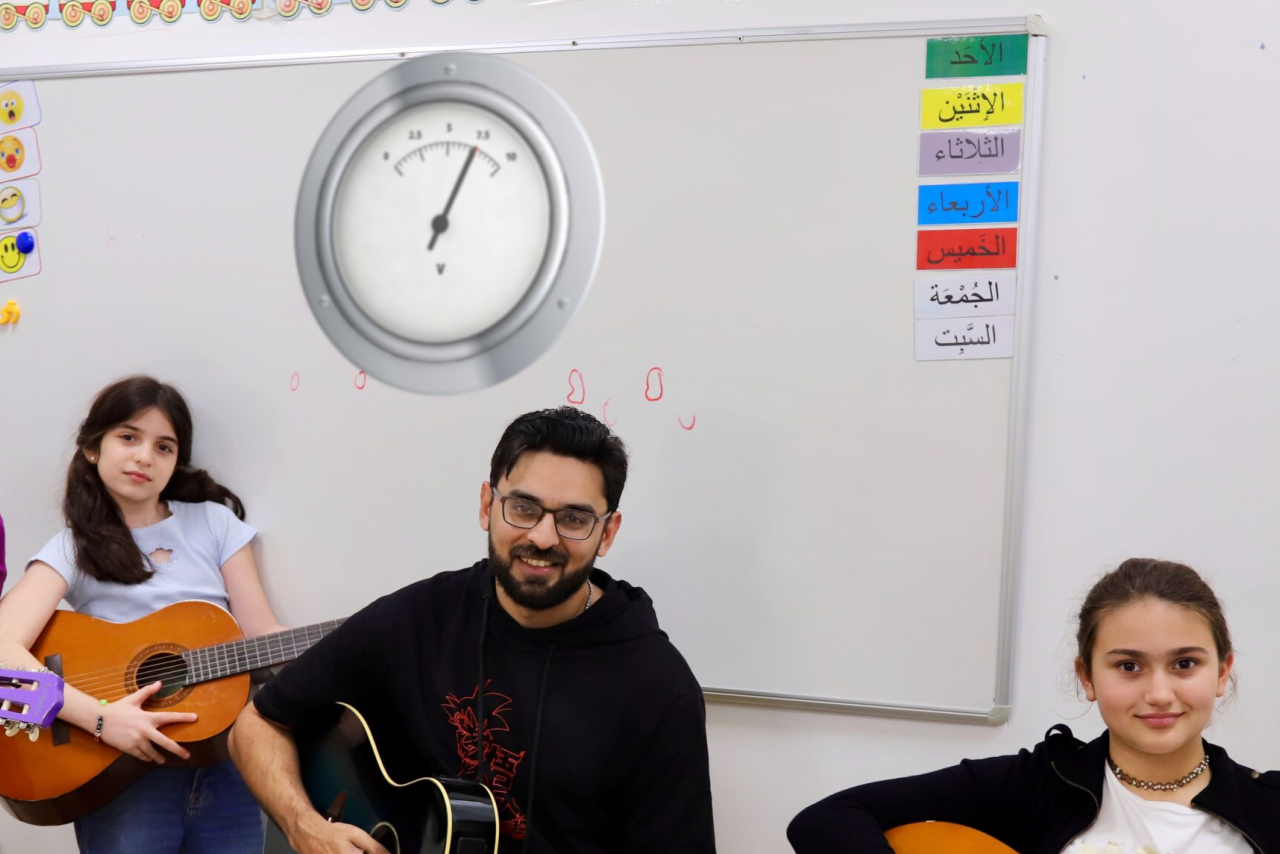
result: 7.5 V
